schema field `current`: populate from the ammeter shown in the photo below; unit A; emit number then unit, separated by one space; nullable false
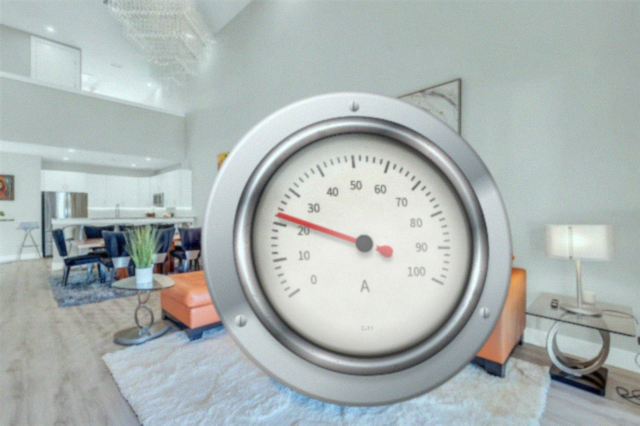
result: 22 A
